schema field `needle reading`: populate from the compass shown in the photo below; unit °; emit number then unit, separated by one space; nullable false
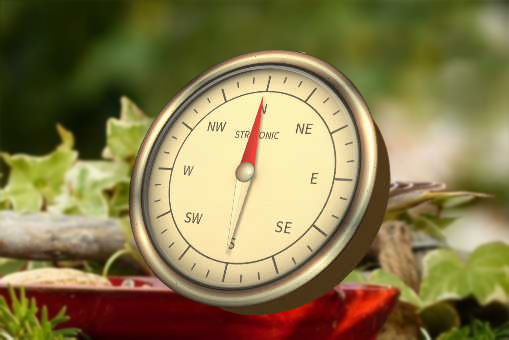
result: 0 °
